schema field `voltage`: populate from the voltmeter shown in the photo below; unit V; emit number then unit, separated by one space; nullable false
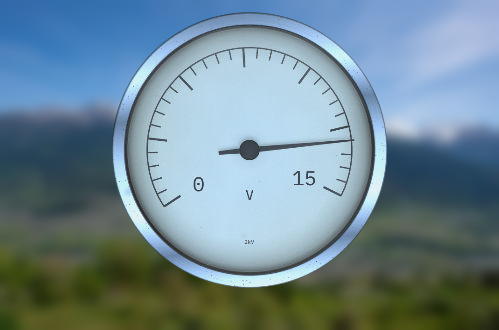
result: 13 V
